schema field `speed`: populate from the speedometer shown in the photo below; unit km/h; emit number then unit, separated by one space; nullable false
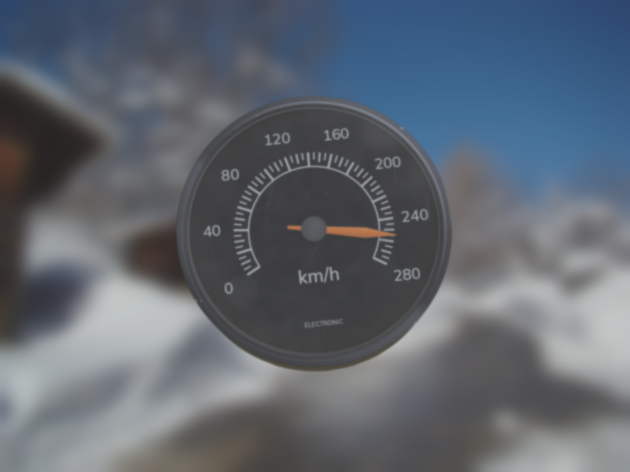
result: 255 km/h
